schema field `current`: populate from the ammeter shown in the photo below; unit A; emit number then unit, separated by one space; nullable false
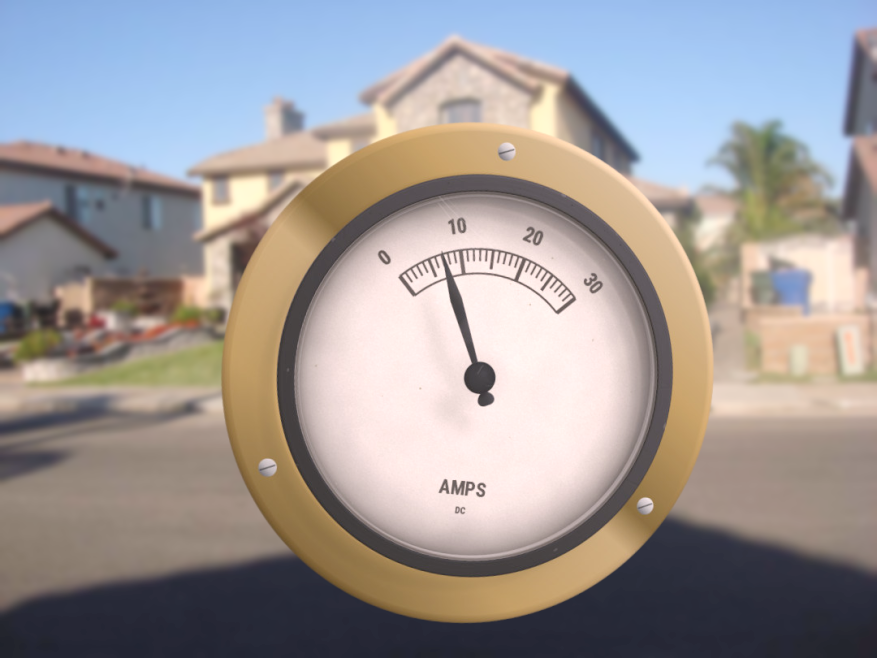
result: 7 A
